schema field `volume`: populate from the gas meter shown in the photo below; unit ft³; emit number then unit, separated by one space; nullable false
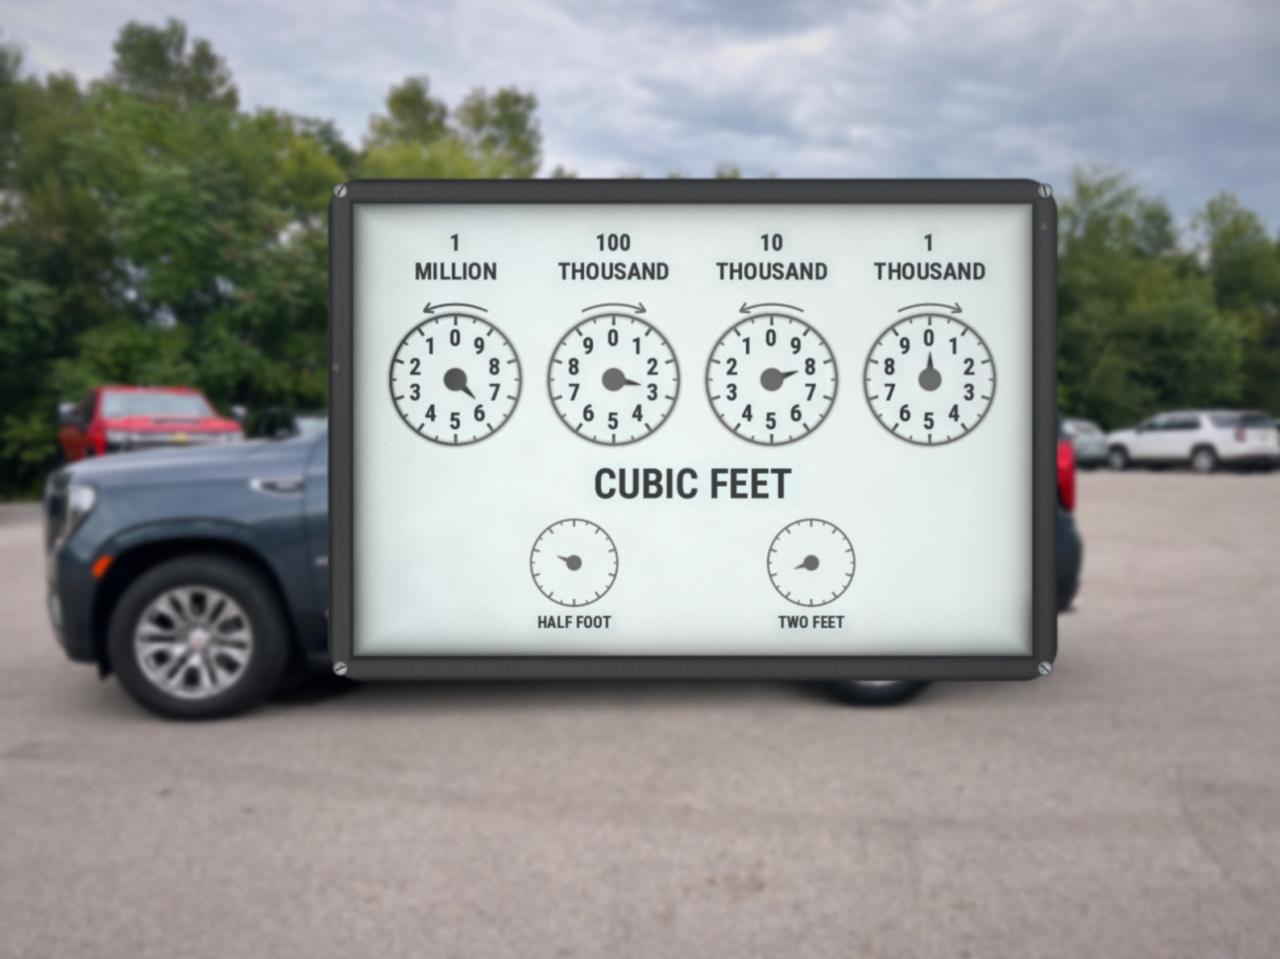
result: 628000 ft³
